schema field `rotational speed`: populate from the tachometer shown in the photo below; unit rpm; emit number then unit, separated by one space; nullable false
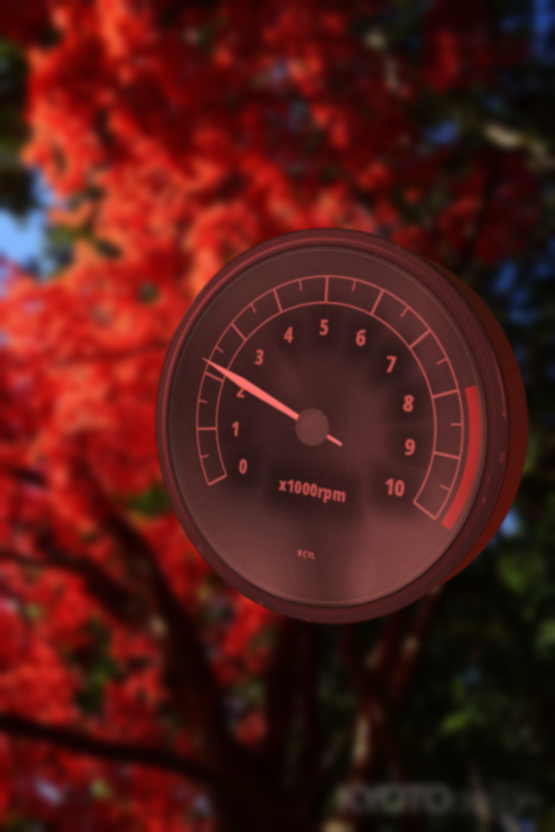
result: 2250 rpm
